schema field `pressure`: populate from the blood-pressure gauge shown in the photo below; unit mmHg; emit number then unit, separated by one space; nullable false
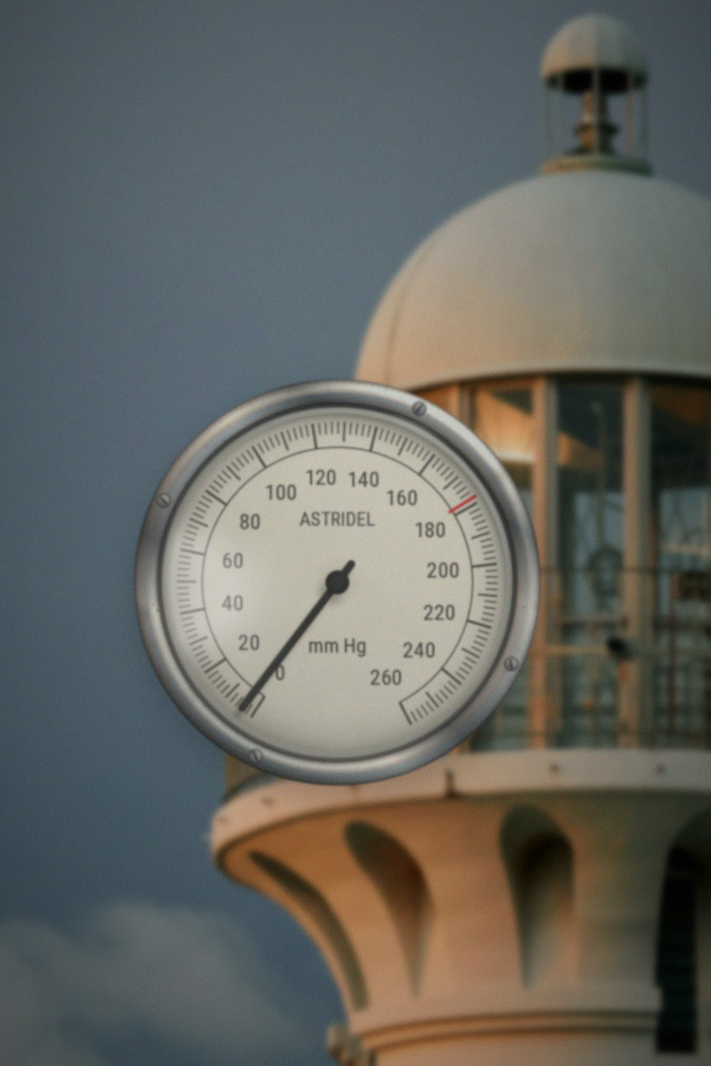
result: 4 mmHg
